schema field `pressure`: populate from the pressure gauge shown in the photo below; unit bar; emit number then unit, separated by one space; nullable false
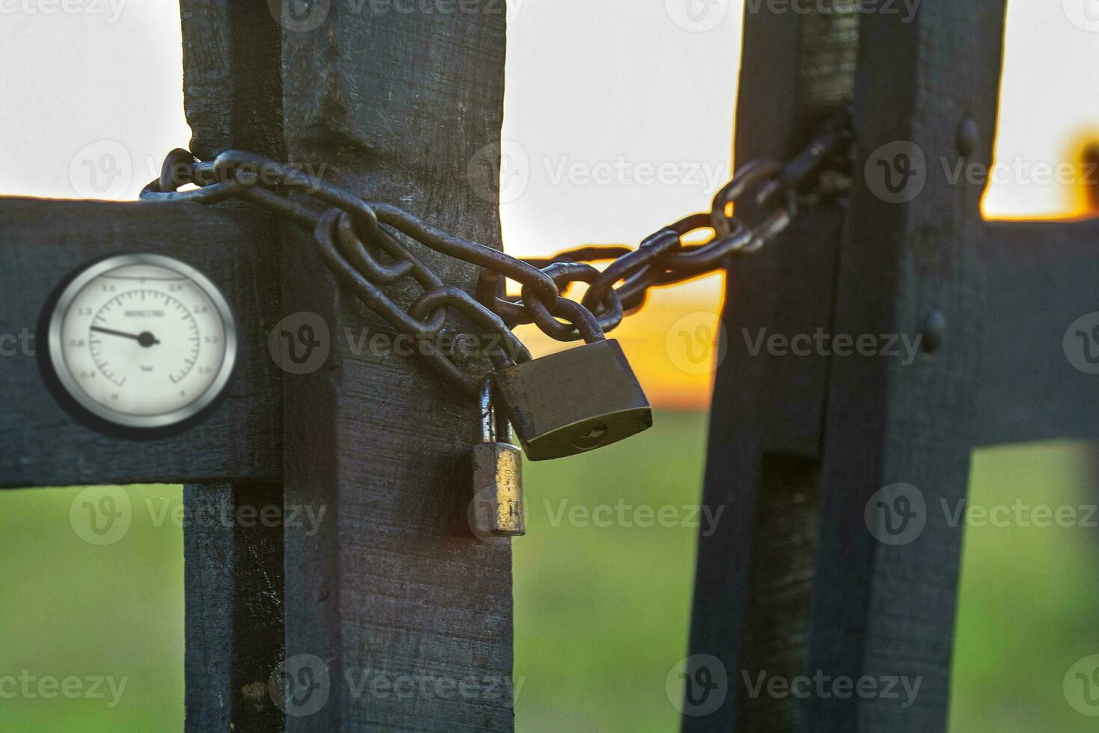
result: 1 bar
